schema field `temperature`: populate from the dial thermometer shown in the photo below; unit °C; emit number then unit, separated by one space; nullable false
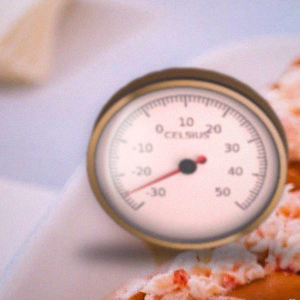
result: -25 °C
